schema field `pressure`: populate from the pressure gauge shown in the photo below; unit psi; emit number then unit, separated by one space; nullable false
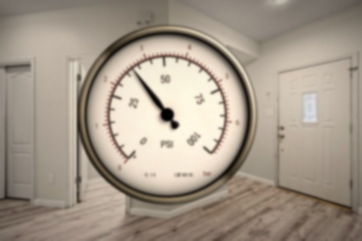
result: 37.5 psi
